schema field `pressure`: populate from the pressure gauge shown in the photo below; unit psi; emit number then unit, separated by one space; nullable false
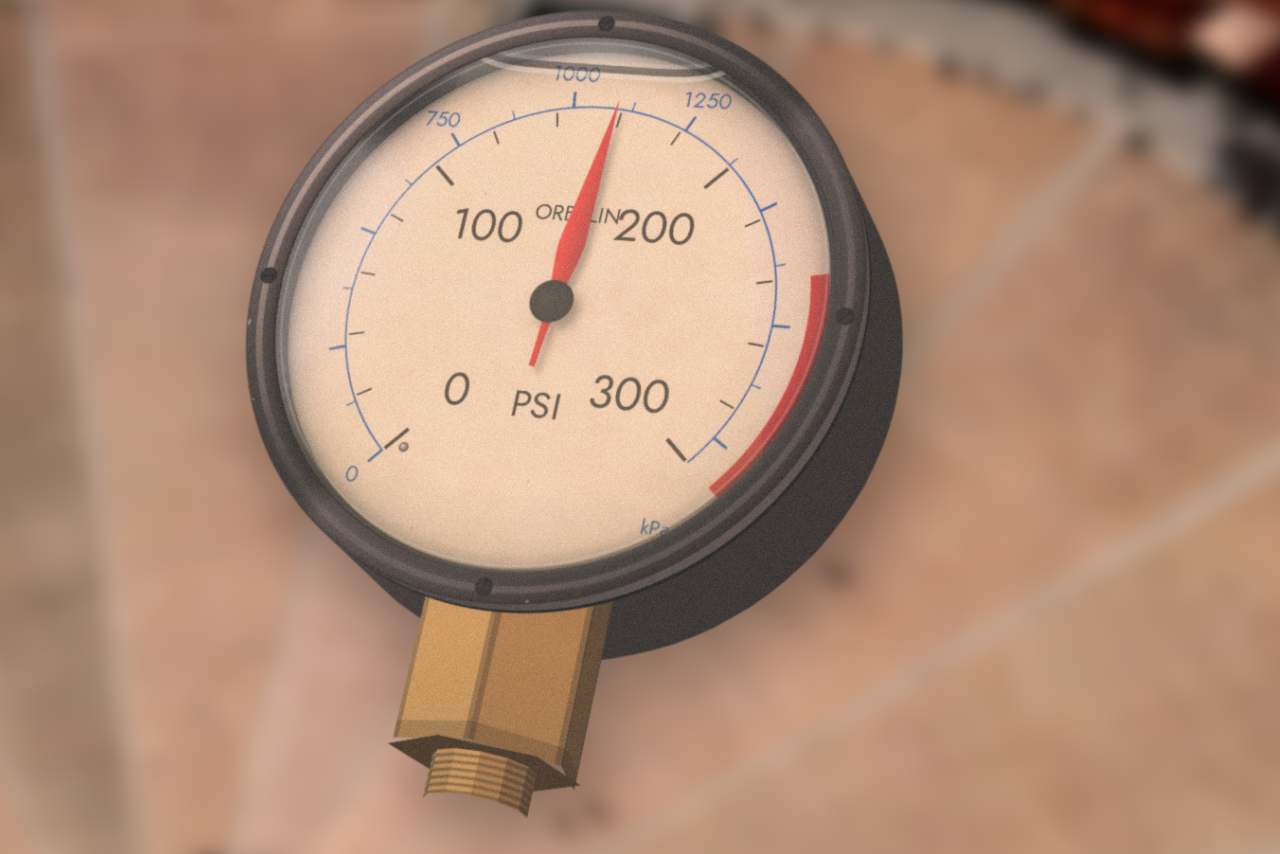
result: 160 psi
